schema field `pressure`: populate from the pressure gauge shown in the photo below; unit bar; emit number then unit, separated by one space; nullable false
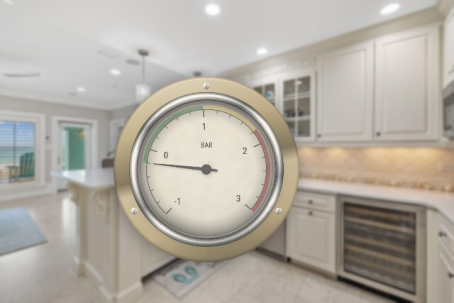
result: -0.2 bar
